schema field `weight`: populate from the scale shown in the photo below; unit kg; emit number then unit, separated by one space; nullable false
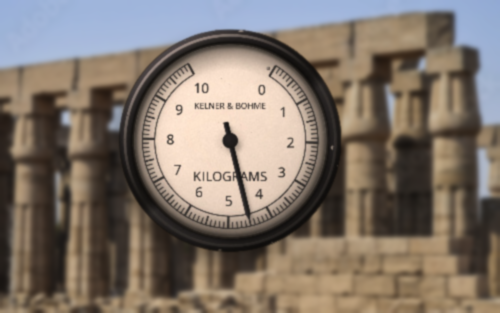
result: 4.5 kg
